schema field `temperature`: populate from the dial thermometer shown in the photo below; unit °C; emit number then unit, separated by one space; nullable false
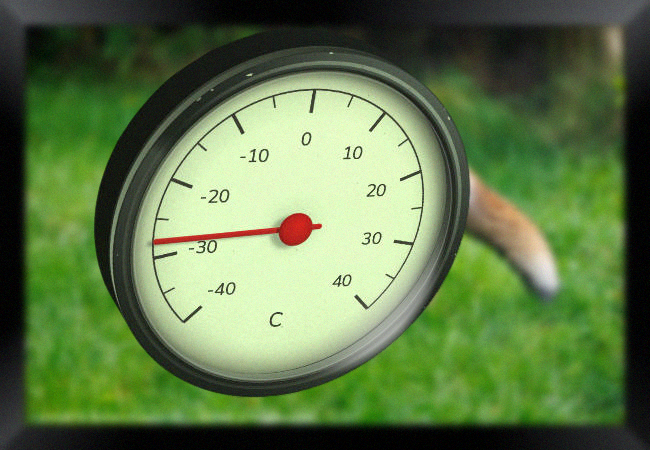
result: -27.5 °C
